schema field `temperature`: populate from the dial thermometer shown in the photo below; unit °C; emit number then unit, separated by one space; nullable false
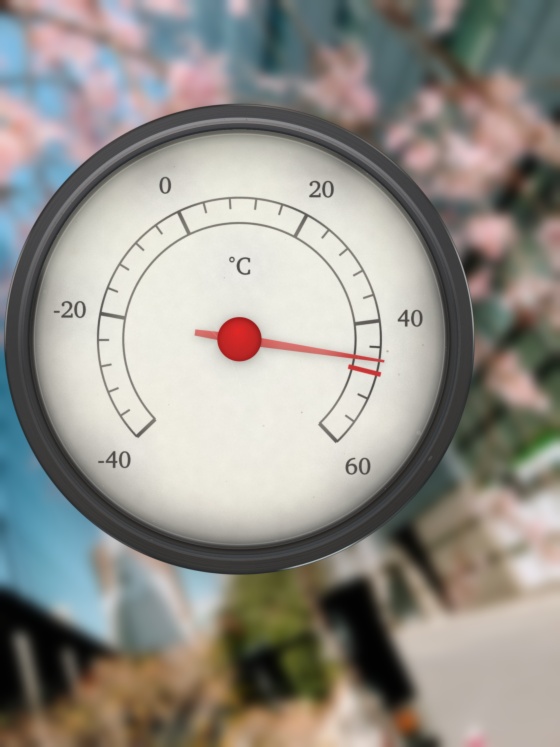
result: 46 °C
